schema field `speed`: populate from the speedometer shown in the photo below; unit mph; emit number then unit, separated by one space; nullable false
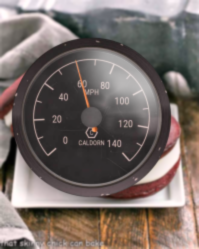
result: 60 mph
